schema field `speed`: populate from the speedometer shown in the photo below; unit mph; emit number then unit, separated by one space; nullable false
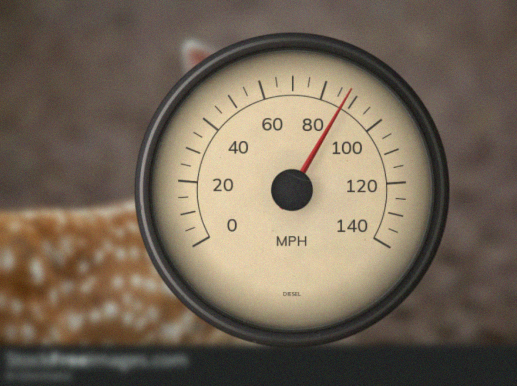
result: 87.5 mph
